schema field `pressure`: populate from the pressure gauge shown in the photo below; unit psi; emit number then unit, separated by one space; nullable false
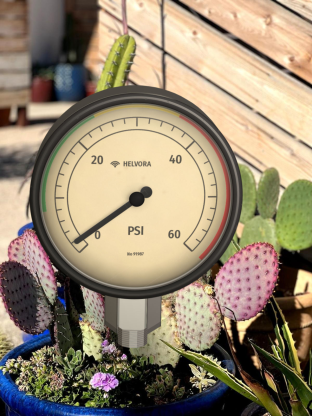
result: 2 psi
